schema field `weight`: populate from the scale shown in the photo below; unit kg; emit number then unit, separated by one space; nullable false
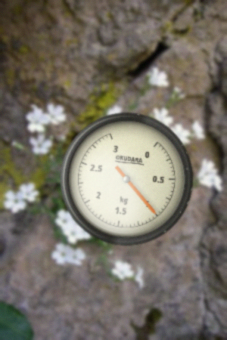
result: 1 kg
